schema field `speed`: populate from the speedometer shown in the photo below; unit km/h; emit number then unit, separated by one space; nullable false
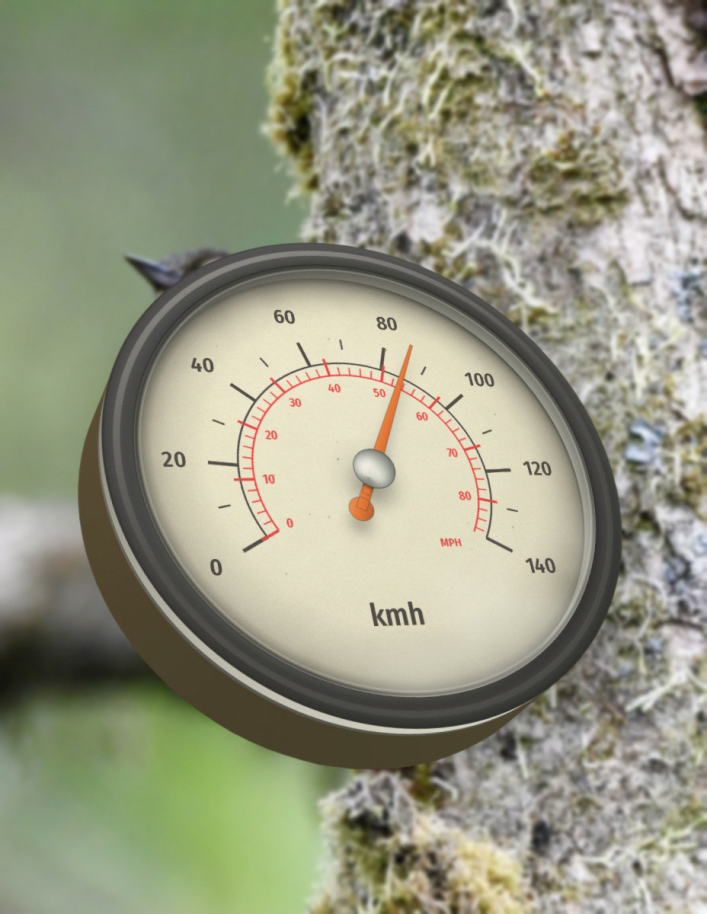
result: 85 km/h
